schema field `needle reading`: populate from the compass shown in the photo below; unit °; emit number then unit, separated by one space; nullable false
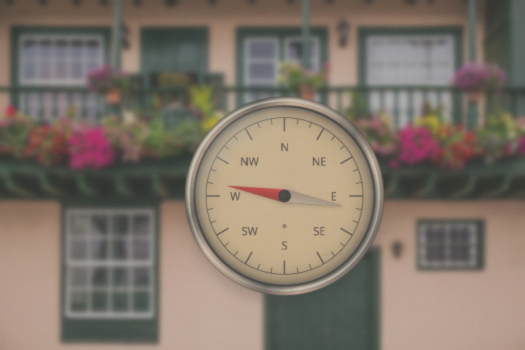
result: 280 °
